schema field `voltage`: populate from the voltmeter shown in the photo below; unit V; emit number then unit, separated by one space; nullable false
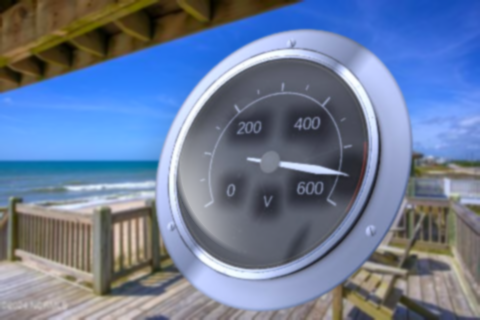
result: 550 V
